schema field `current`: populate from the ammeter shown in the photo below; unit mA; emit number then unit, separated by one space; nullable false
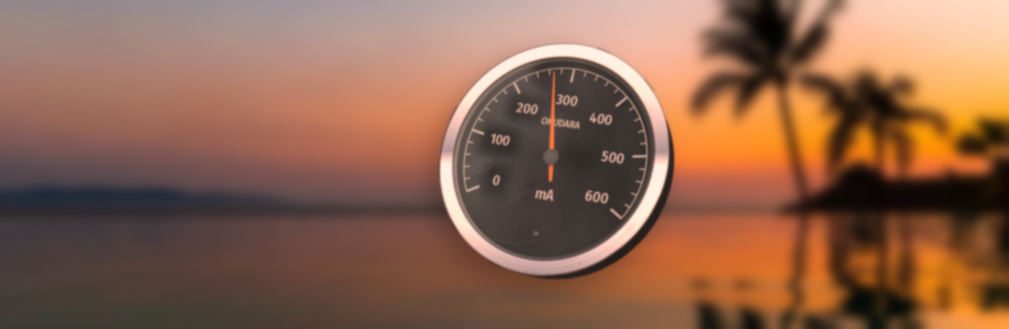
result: 270 mA
